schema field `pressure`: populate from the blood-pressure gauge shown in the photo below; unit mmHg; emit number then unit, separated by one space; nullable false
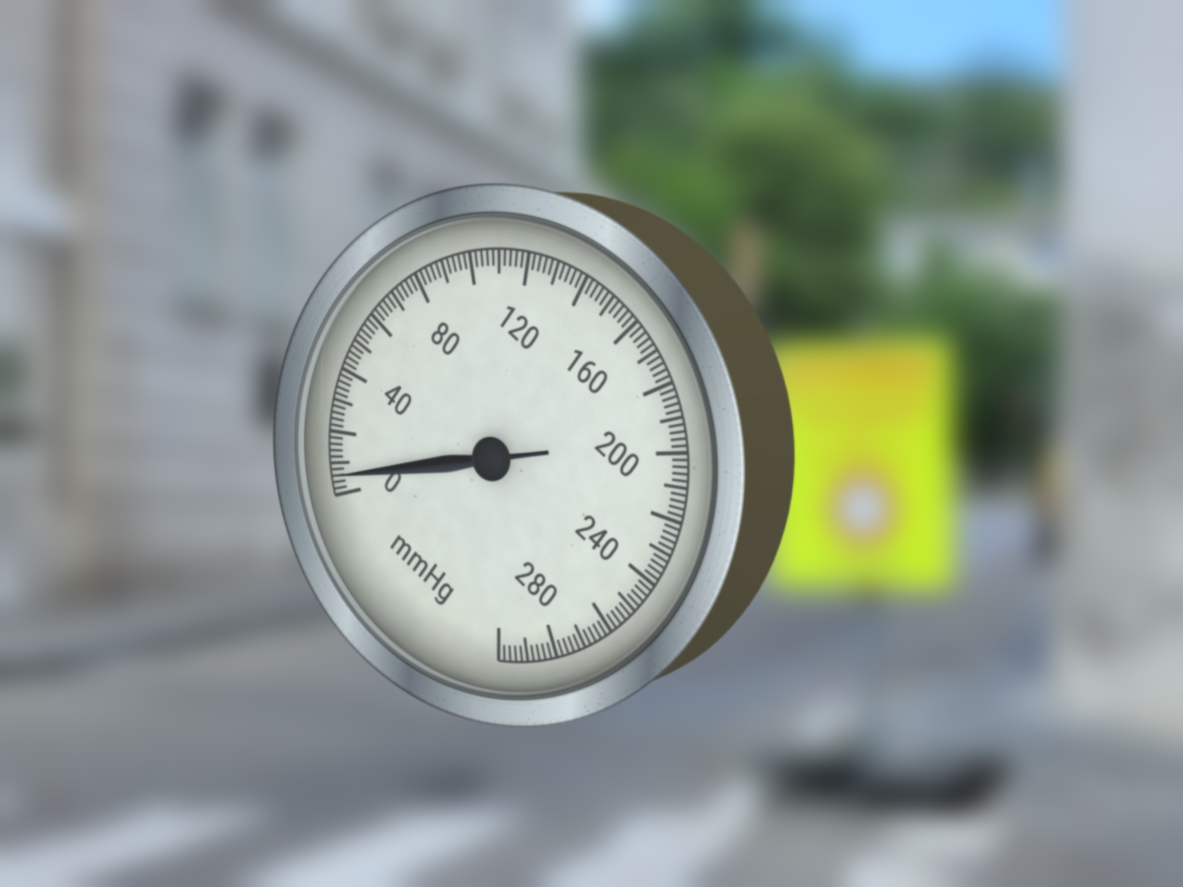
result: 6 mmHg
